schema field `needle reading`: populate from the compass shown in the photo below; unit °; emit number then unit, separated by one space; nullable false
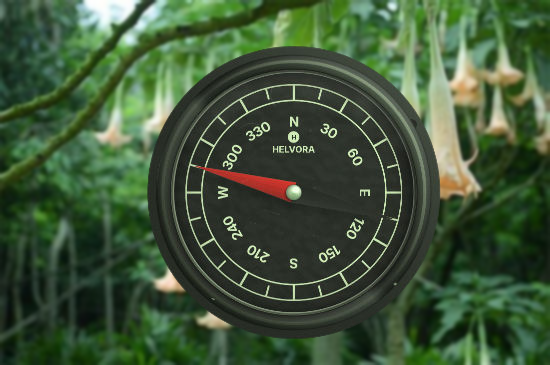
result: 285 °
